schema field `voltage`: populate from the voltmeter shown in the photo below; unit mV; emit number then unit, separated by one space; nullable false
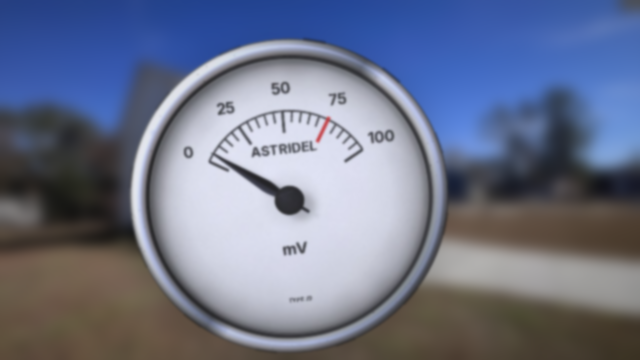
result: 5 mV
